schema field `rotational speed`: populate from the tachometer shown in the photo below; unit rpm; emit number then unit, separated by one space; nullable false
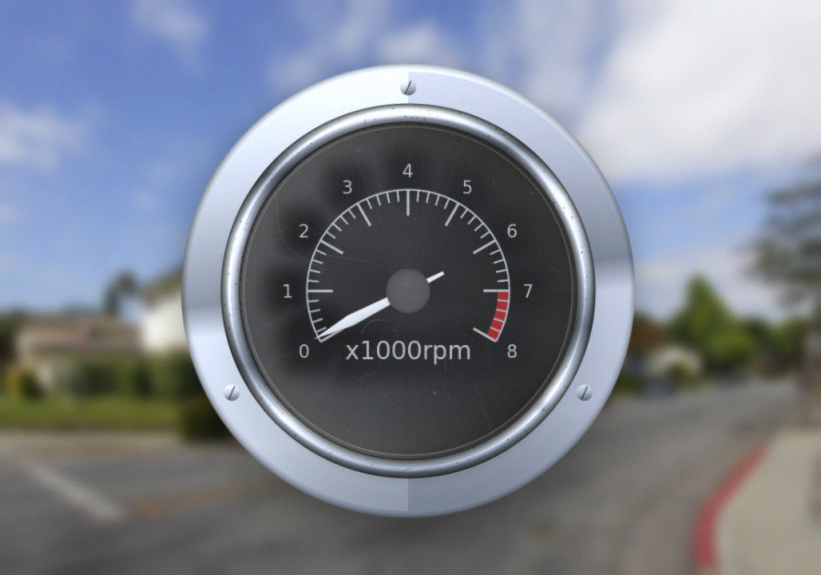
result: 100 rpm
